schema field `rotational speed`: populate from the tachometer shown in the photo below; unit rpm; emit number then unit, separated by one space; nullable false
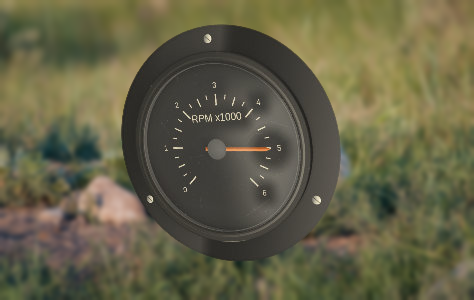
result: 5000 rpm
